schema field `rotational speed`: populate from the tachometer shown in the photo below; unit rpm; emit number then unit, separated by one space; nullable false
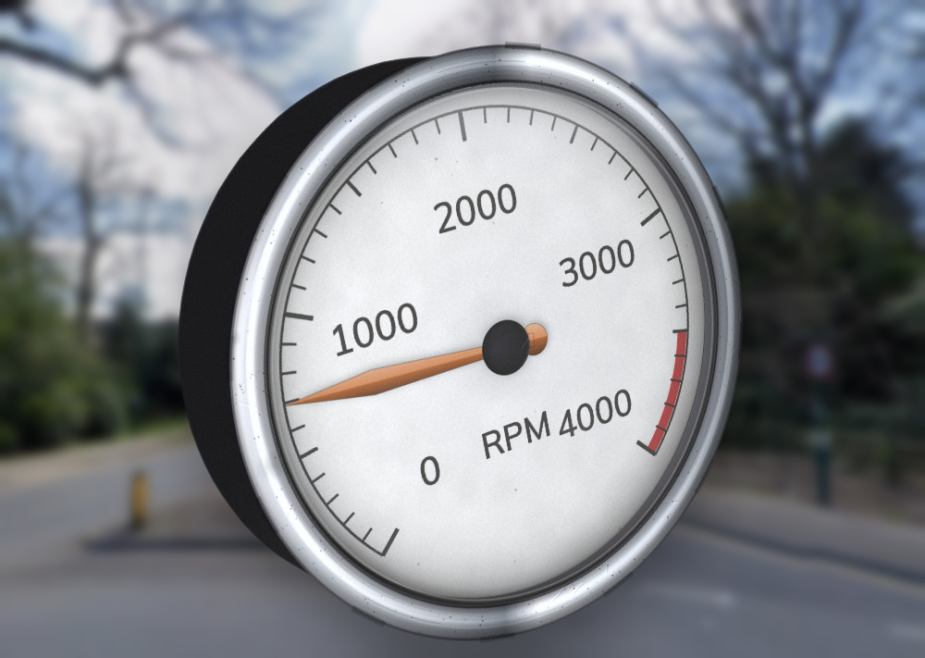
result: 700 rpm
